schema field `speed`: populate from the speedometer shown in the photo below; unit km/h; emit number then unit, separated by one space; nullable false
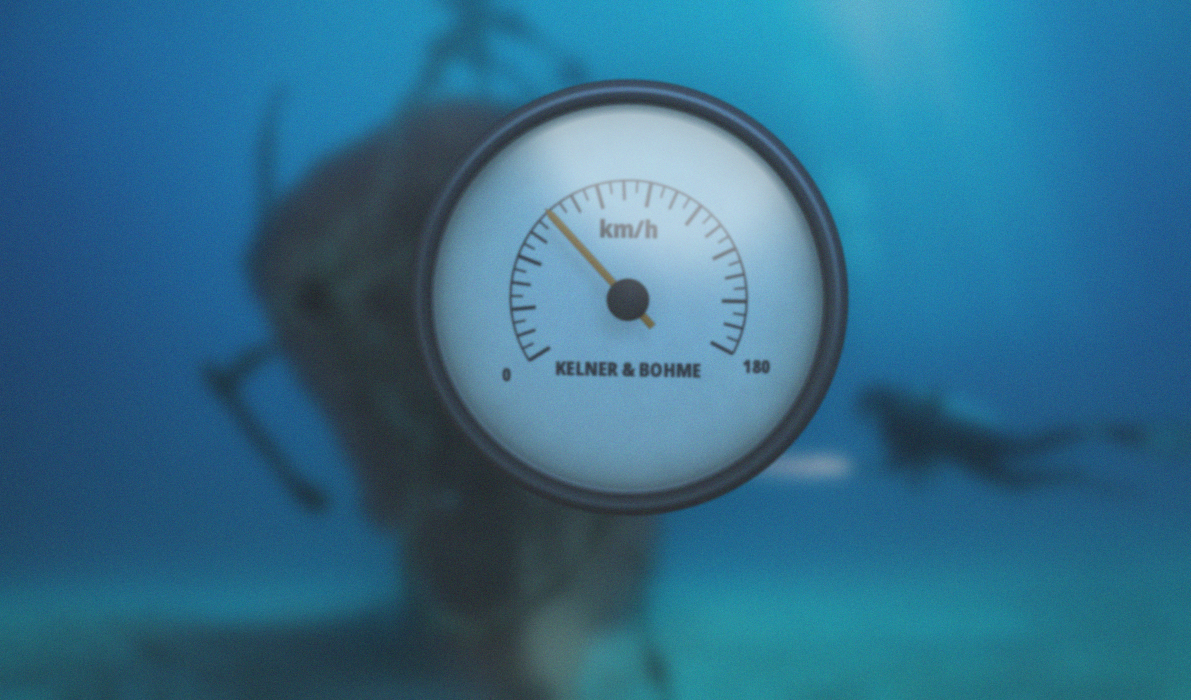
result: 60 km/h
